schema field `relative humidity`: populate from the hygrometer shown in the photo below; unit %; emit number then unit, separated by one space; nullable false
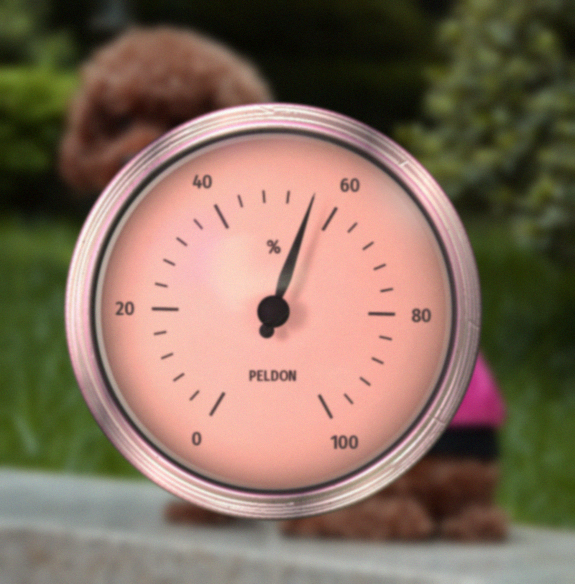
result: 56 %
